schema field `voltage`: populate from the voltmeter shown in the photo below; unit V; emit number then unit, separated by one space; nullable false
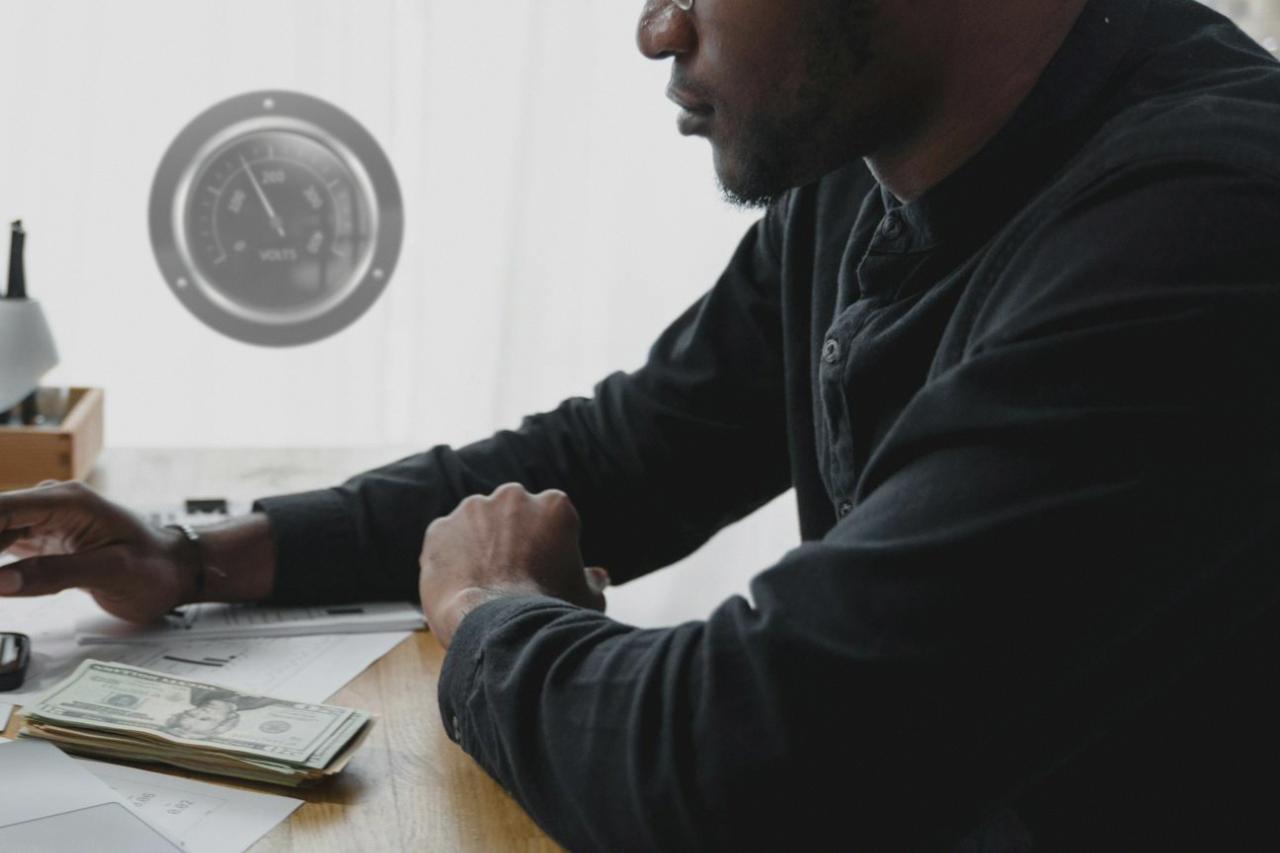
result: 160 V
